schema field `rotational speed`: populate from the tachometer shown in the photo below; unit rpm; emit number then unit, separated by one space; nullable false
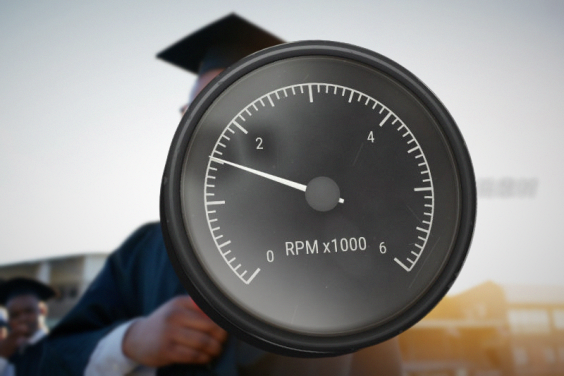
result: 1500 rpm
